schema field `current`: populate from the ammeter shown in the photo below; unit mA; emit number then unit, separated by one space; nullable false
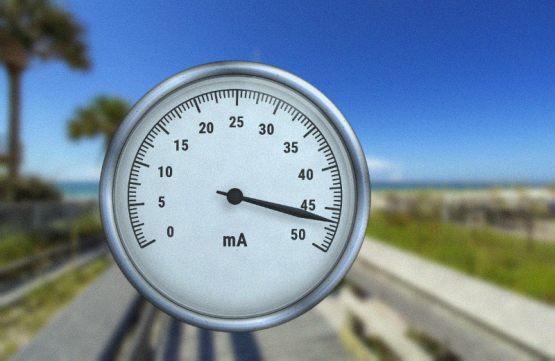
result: 46.5 mA
